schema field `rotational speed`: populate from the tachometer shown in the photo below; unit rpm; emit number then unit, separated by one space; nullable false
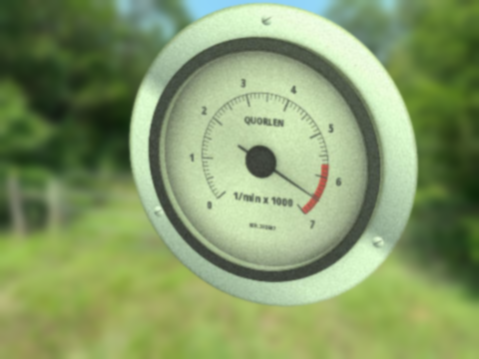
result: 6500 rpm
